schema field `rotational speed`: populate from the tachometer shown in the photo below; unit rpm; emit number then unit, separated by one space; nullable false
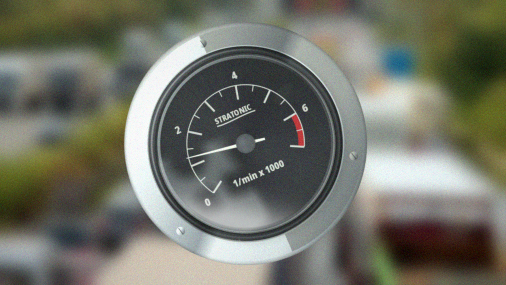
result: 1250 rpm
